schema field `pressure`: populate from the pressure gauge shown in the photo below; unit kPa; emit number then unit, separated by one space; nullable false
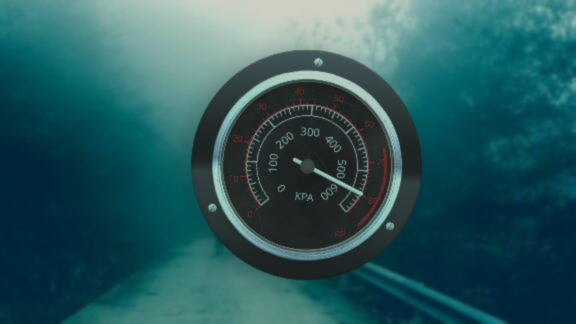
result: 550 kPa
